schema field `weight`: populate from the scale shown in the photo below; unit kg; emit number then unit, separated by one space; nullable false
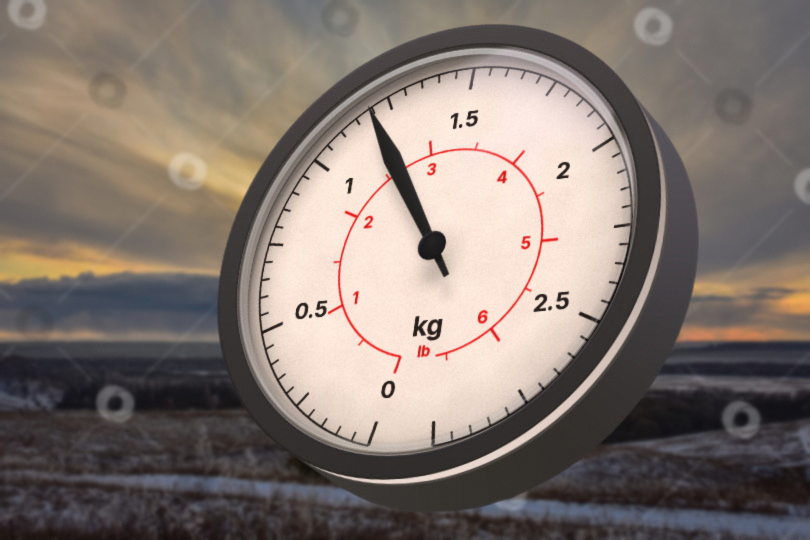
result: 1.2 kg
